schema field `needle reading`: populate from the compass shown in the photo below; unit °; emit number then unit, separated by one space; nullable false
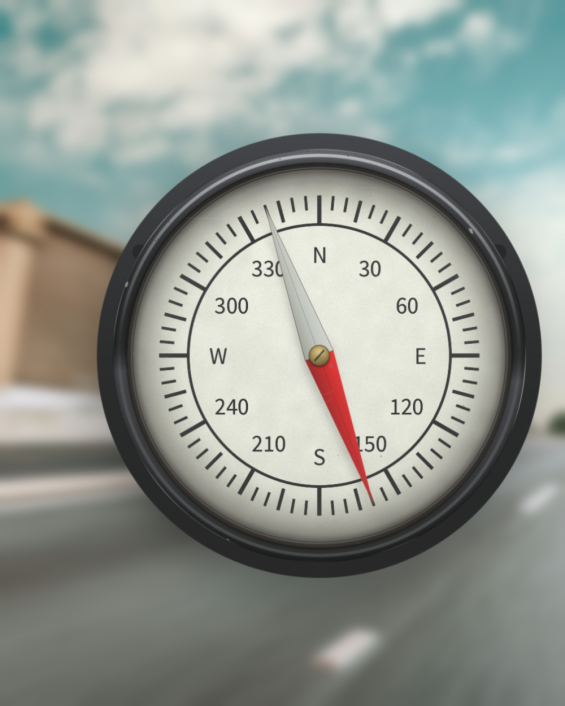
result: 160 °
